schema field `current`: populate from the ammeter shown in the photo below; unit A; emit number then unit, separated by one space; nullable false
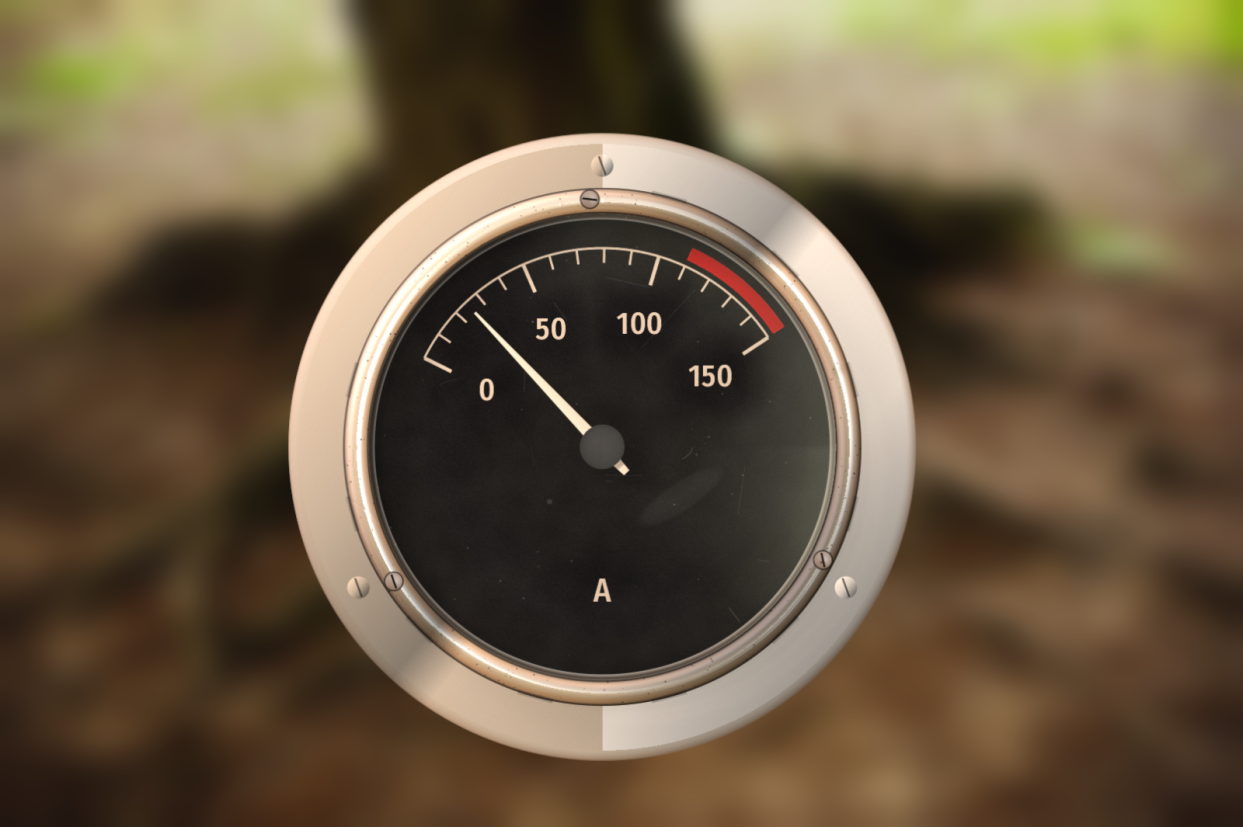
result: 25 A
